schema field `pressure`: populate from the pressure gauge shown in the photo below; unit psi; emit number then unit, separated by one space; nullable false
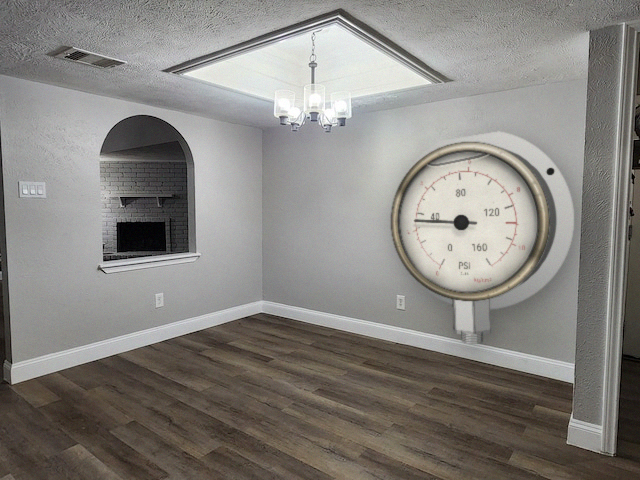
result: 35 psi
